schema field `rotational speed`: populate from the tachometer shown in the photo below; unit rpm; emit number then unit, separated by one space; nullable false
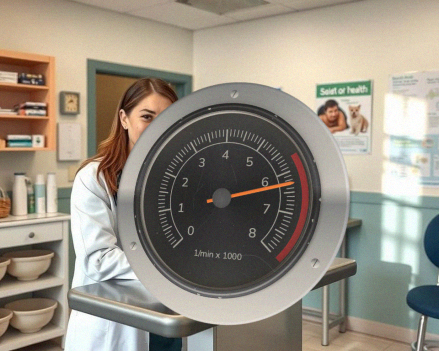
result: 6300 rpm
